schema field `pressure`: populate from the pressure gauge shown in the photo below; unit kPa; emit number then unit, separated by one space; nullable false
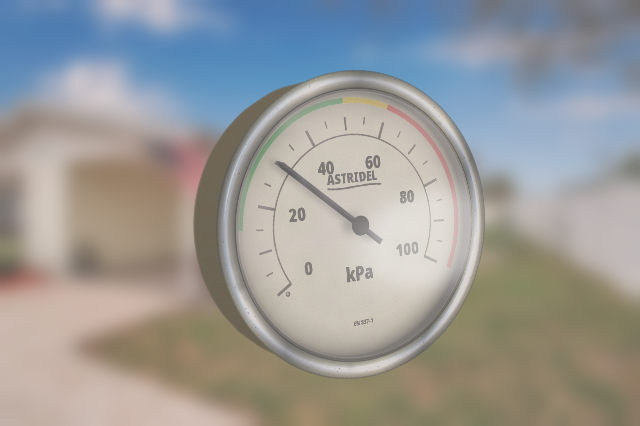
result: 30 kPa
